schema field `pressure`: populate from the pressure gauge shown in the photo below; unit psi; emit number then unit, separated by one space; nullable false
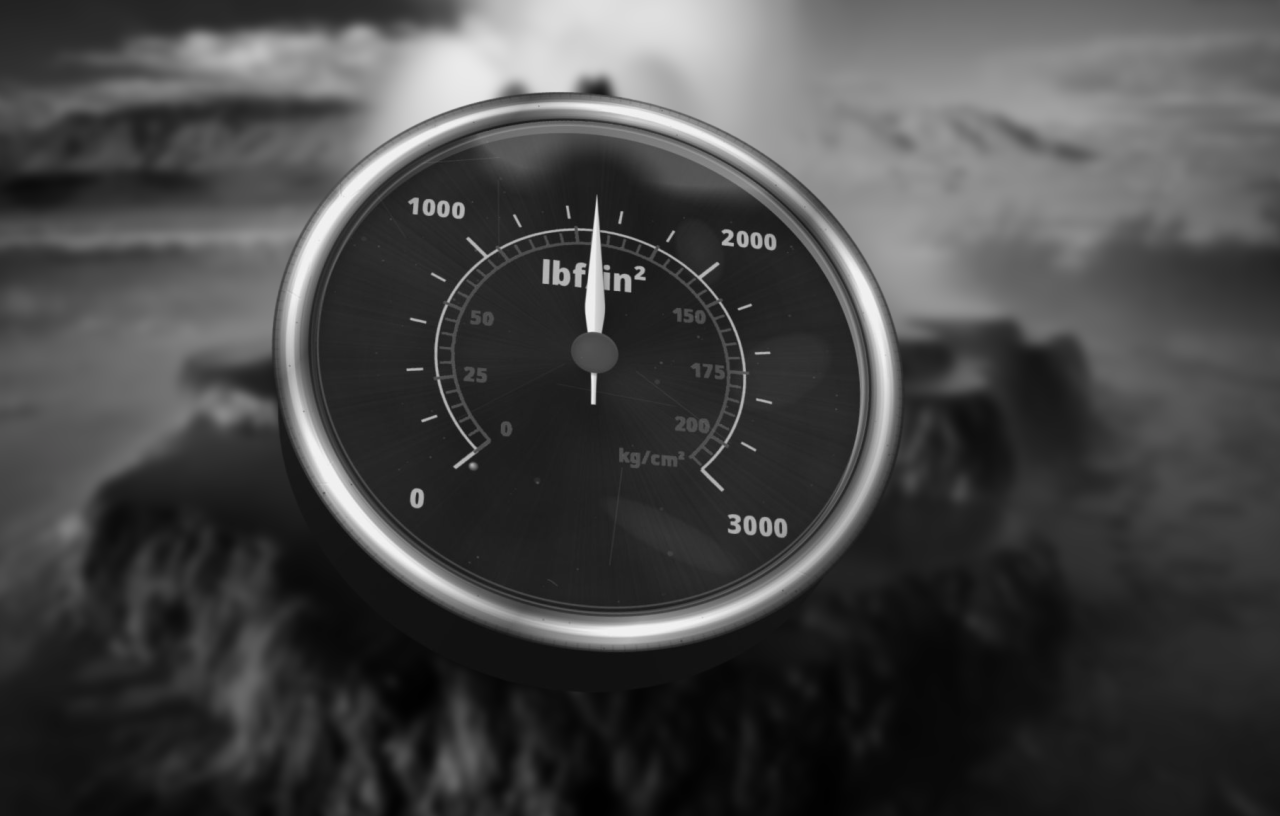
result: 1500 psi
